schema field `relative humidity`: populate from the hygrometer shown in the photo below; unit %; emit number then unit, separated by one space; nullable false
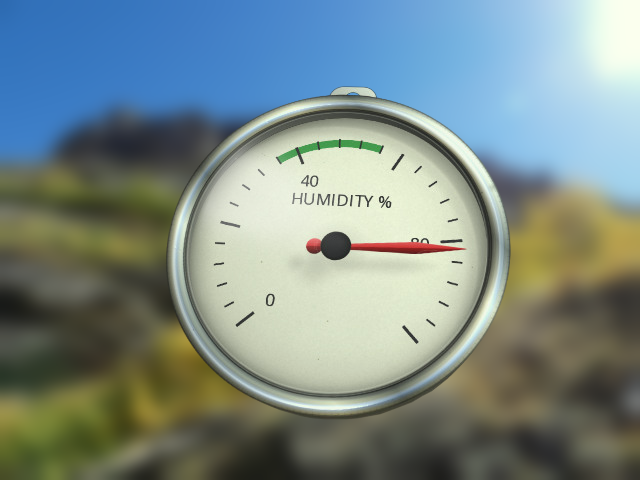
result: 82 %
